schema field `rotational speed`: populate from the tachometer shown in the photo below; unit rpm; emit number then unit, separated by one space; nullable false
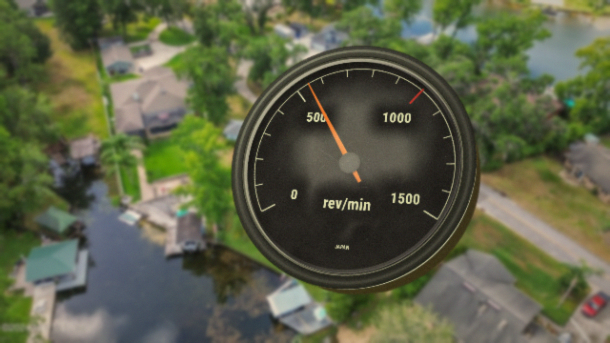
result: 550 rpm
